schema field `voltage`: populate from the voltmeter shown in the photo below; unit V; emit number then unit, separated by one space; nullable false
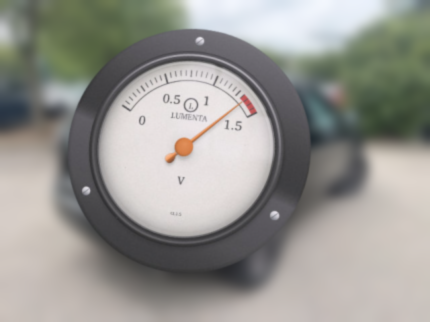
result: 1.35 V
